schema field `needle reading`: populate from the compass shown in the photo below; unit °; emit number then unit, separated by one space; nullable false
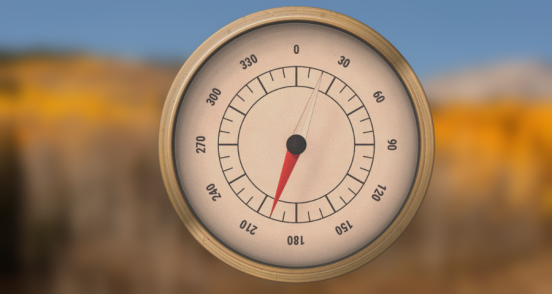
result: 200 °
